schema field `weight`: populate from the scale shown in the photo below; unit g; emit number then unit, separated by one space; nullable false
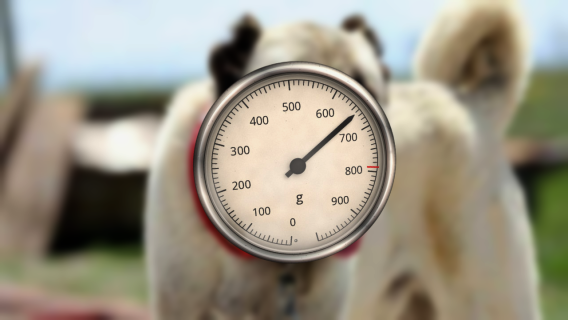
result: 660 g
